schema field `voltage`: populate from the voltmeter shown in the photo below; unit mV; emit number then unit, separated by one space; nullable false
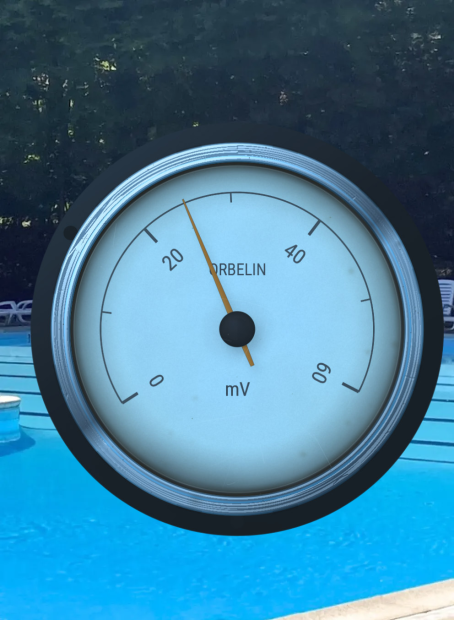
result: 25 mV
